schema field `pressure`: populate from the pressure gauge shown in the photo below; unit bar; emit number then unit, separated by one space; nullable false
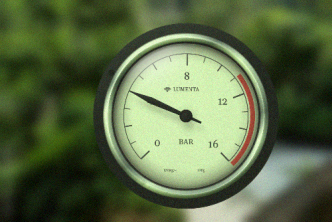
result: 4 bar
